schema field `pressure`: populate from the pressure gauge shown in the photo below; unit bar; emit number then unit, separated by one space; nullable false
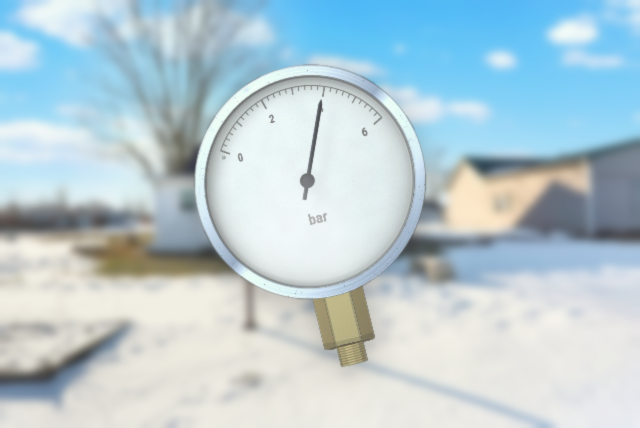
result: 4 bar
